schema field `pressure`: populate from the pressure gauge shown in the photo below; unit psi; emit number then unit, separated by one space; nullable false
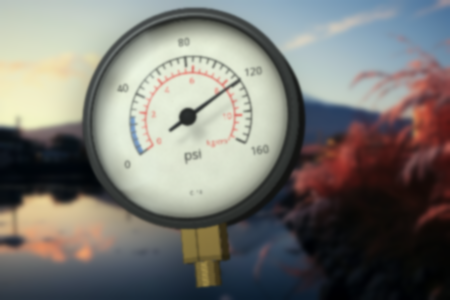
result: 120 psi
